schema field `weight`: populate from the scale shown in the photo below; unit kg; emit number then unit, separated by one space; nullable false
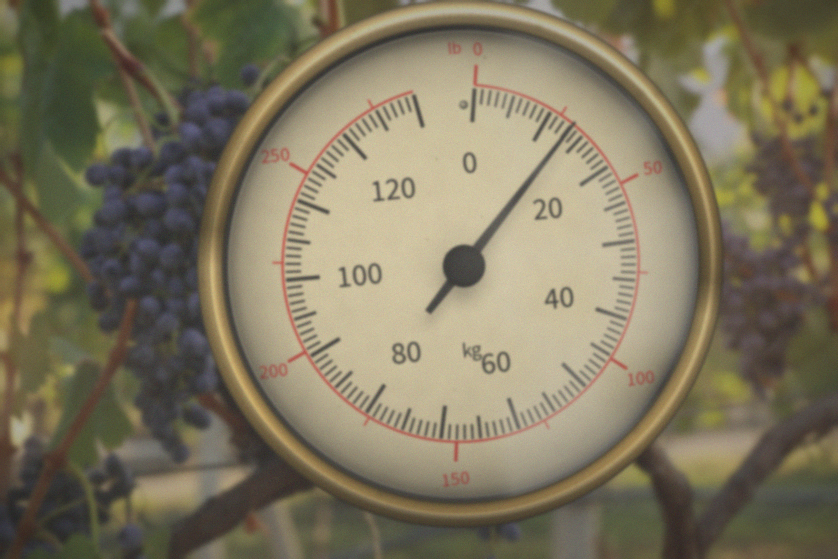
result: 13 kg
